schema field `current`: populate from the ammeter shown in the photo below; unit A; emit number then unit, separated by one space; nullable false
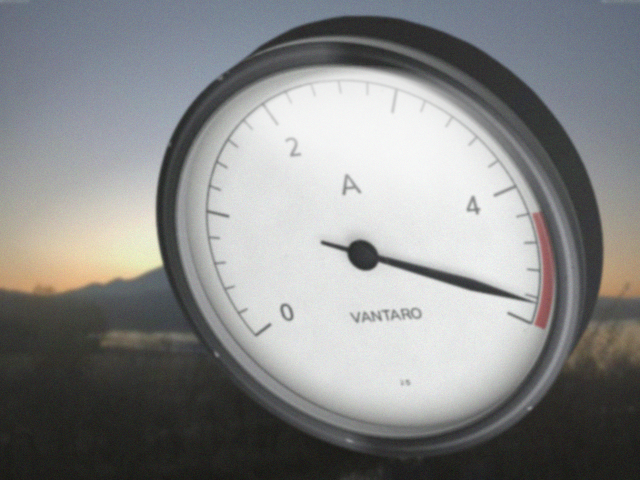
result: 4.8 A
